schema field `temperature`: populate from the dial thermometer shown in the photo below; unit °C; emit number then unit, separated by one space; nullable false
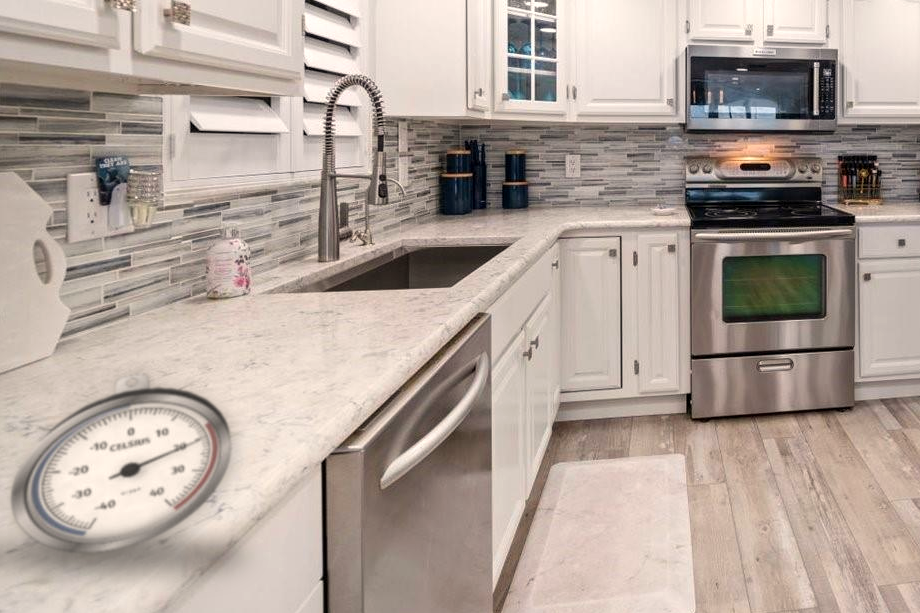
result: 20 °C
